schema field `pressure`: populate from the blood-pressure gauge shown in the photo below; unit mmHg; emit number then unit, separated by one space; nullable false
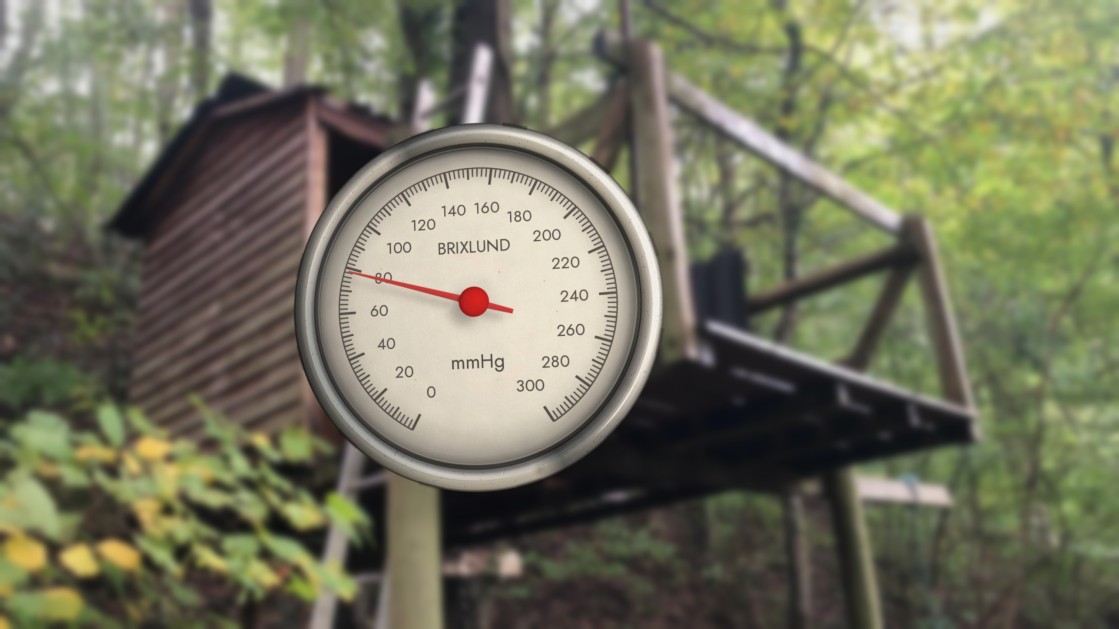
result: 78 mmHg
